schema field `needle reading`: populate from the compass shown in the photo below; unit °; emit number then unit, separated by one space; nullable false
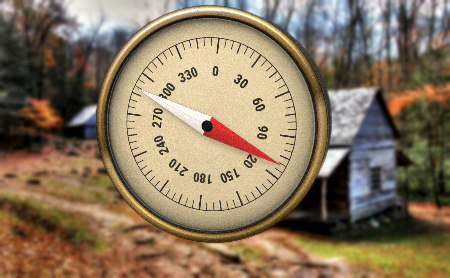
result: 110 °
